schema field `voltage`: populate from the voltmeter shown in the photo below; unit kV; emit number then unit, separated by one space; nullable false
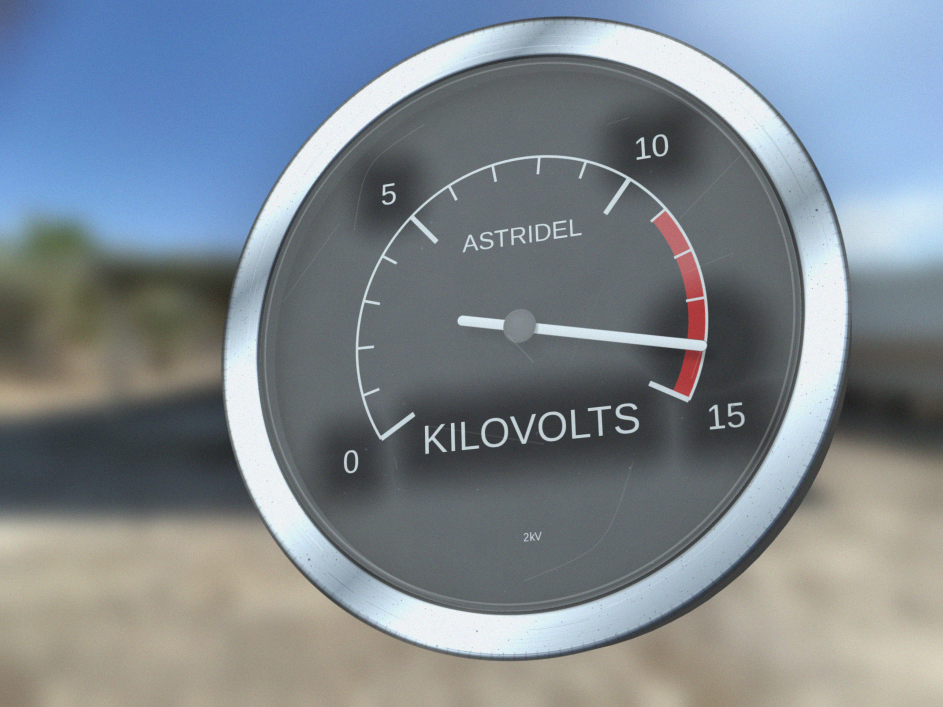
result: 14 kV
